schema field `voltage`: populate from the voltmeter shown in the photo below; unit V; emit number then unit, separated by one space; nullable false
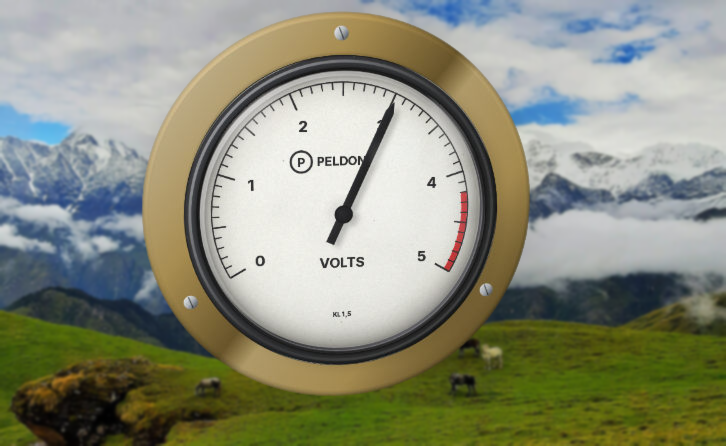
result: 3 V
